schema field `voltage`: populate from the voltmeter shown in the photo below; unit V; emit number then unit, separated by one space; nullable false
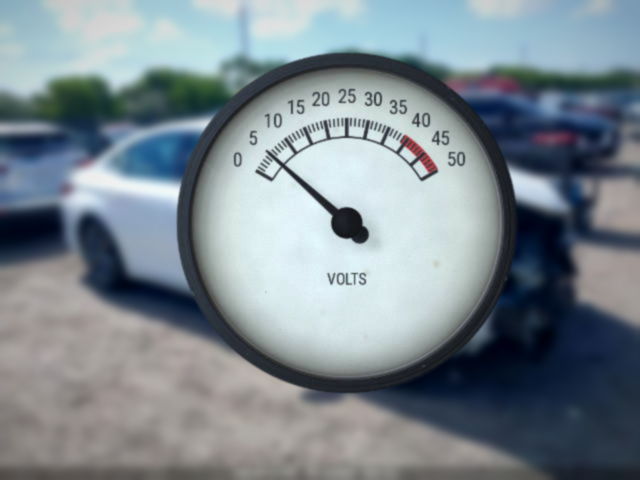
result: 5 V
